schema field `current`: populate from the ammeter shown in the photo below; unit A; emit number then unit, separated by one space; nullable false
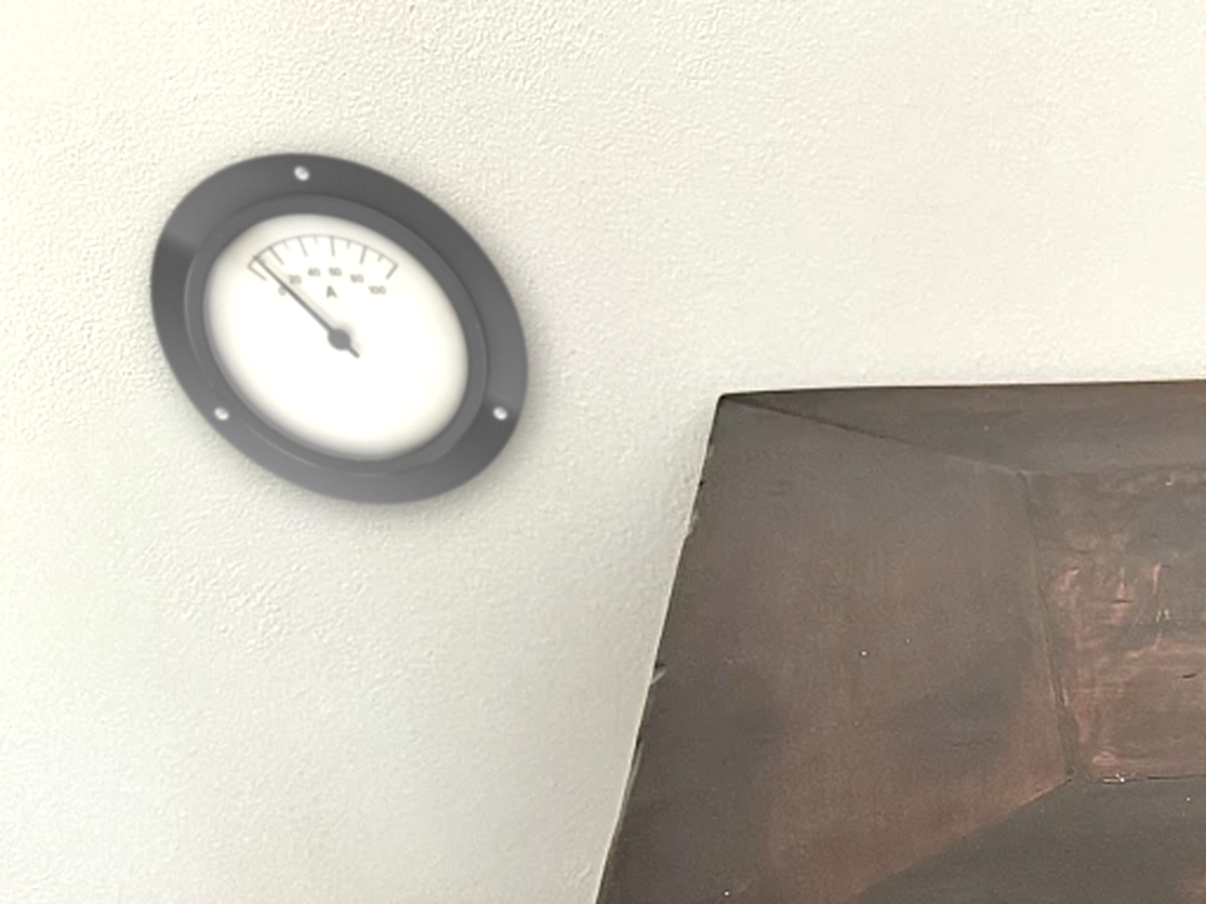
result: 10 A
